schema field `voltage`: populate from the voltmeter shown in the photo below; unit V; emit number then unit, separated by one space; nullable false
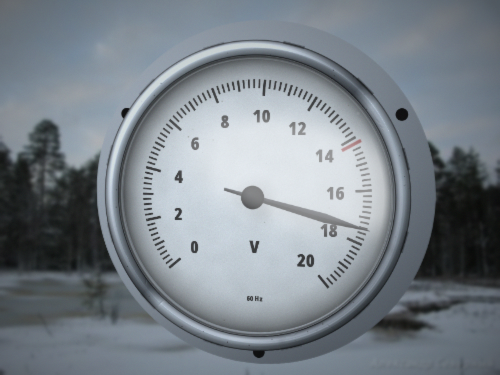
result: 17.4 V
